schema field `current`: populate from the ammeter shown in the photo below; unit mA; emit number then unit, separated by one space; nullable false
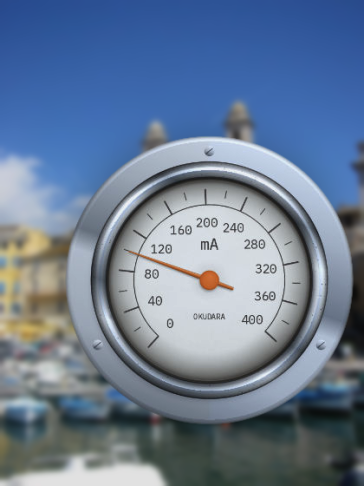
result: 100 mA
